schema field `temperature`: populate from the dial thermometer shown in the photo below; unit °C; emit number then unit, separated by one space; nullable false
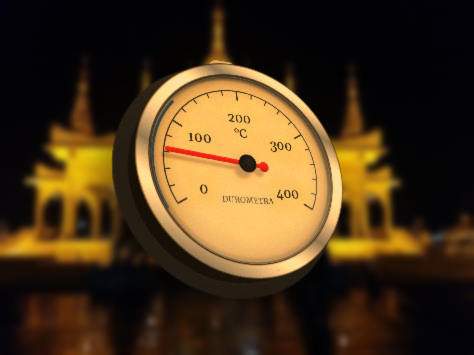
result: 60 °C
